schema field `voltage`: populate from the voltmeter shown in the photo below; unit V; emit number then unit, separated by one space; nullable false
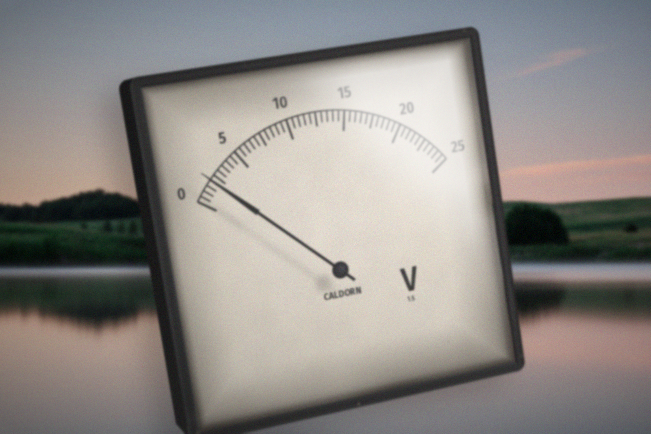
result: 2 V
